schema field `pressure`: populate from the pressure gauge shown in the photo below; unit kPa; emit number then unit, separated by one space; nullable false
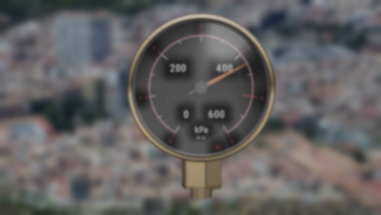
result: 425 kPa
